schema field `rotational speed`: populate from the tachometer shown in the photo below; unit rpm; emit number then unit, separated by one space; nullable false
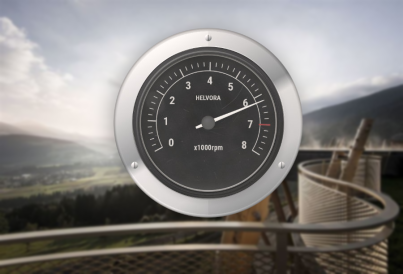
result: 6200 rpm
